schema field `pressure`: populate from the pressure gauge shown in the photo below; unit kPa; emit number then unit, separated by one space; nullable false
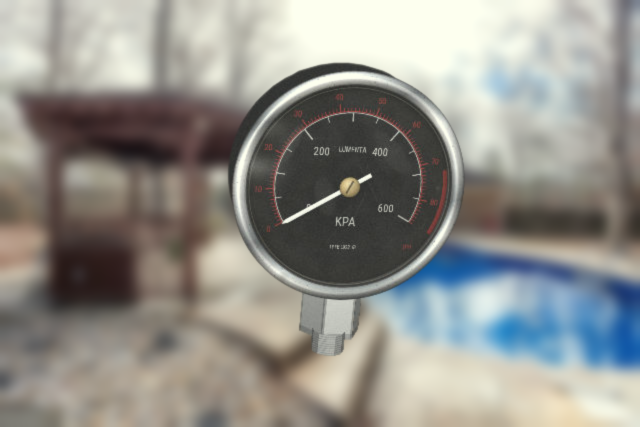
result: 0 kPa
